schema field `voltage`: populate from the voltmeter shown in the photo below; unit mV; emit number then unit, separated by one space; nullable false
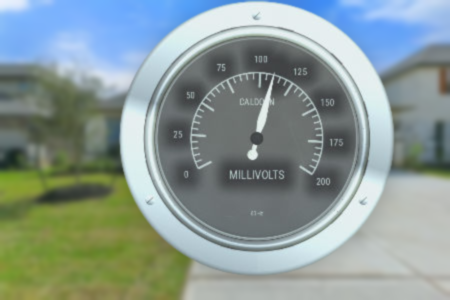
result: 110 mV
